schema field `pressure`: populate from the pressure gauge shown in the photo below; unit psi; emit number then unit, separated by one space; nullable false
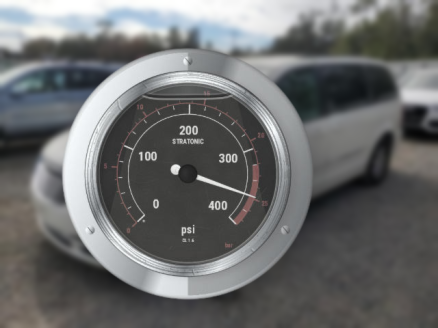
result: 360 psi
